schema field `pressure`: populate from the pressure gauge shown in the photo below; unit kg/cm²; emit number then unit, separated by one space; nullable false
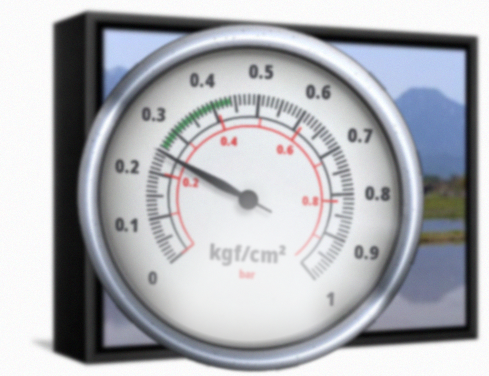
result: 0.25 kg/cm²
